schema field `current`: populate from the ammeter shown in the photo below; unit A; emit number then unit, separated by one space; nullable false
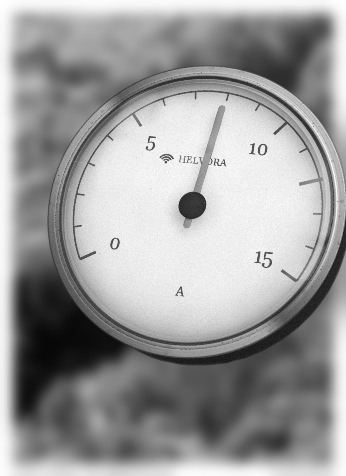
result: 8 A
